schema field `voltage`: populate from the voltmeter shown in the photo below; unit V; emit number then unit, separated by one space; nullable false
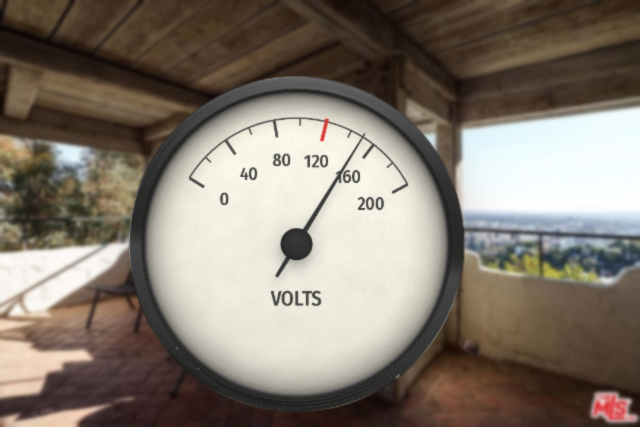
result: 150 V
